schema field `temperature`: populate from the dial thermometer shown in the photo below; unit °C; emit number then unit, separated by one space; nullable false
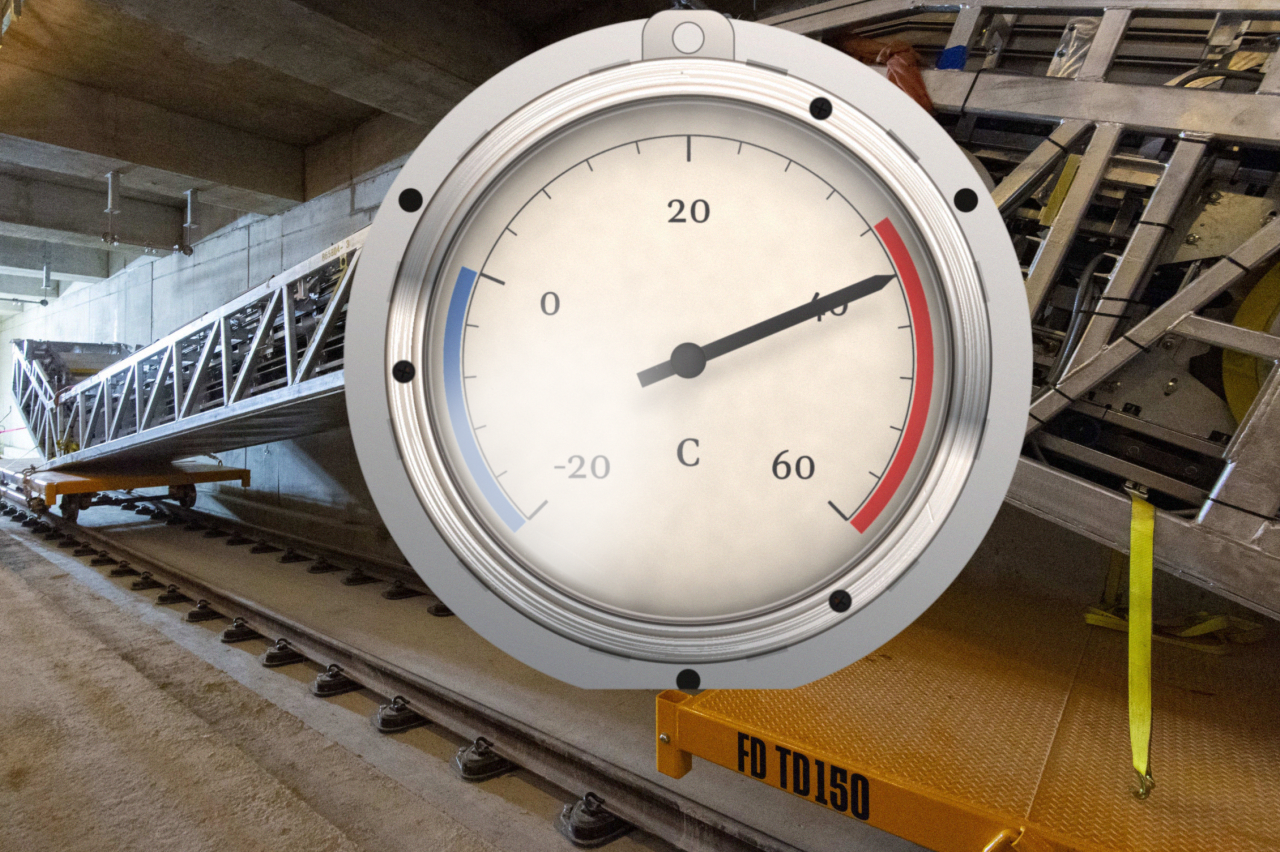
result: 40 °C
